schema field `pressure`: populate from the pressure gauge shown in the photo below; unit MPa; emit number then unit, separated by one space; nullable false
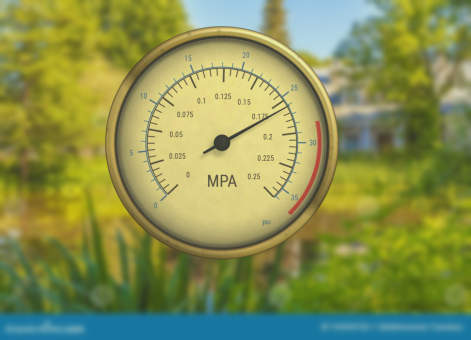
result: 0.18 MPa
